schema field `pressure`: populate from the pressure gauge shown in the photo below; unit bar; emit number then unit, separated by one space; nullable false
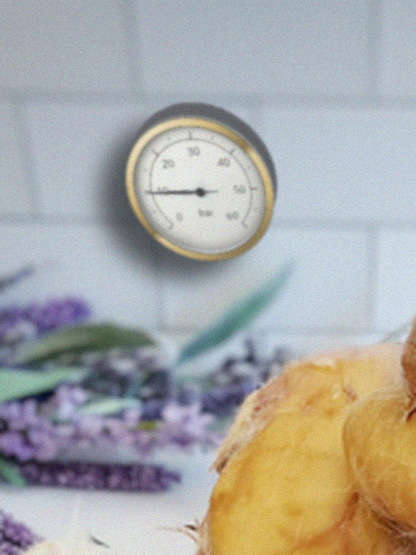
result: 10 bar
